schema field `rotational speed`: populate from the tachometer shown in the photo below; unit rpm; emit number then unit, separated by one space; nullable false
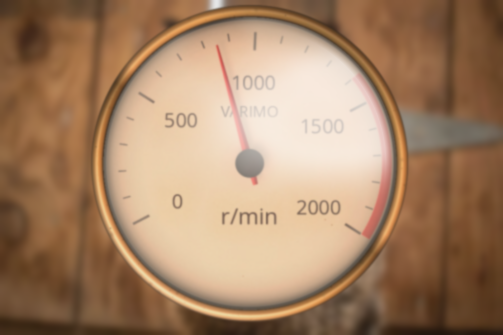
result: 850 rpm
